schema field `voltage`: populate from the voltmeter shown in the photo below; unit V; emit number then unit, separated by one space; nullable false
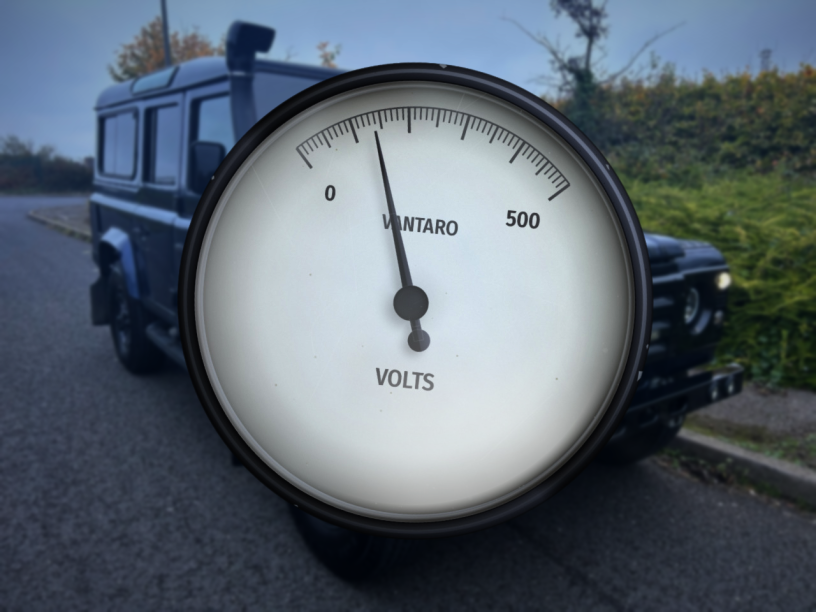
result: 140 V
